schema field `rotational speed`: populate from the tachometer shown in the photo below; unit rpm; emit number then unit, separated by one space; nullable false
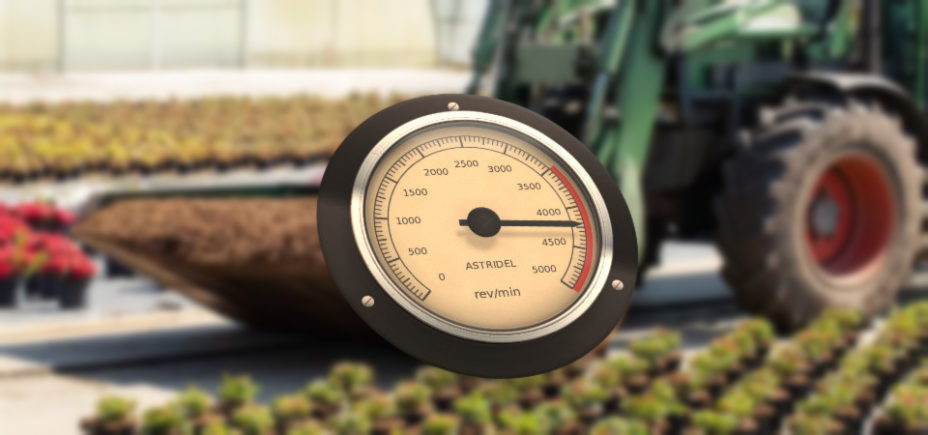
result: 4250 rpm
